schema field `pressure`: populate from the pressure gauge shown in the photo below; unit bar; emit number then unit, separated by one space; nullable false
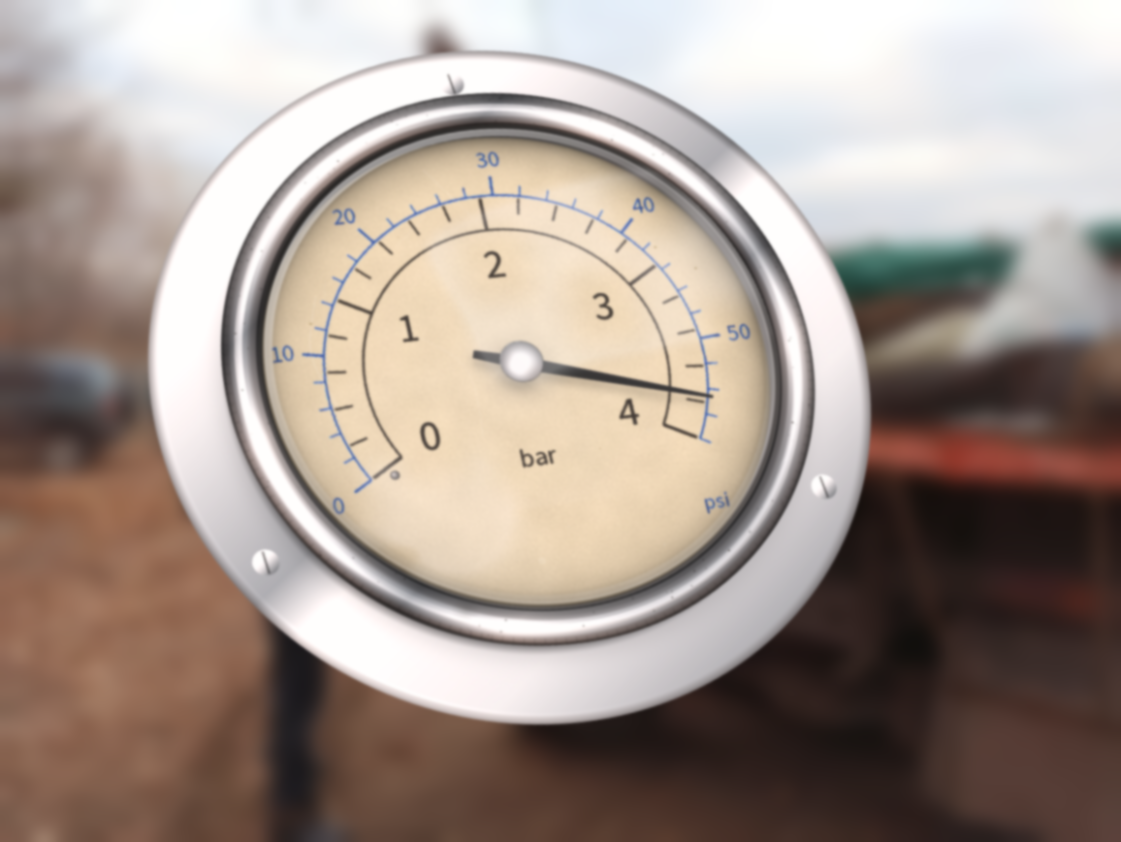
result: 3.8 bar
